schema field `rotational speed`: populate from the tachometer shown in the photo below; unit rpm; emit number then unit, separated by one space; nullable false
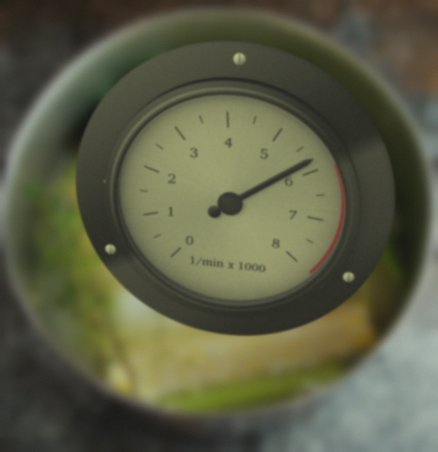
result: 5750 rpm
